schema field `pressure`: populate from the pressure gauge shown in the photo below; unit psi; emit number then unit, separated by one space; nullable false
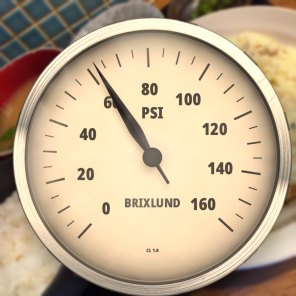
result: 62.5 psi
